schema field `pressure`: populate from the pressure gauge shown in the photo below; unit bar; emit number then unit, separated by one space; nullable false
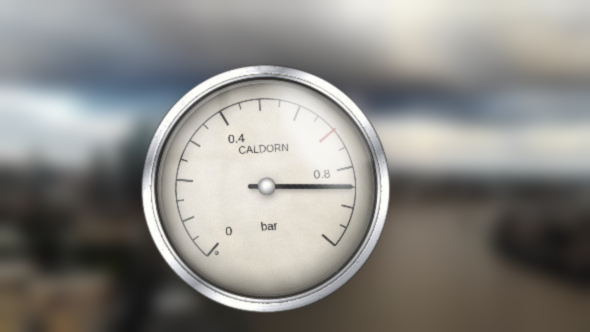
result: 0.85 bar
